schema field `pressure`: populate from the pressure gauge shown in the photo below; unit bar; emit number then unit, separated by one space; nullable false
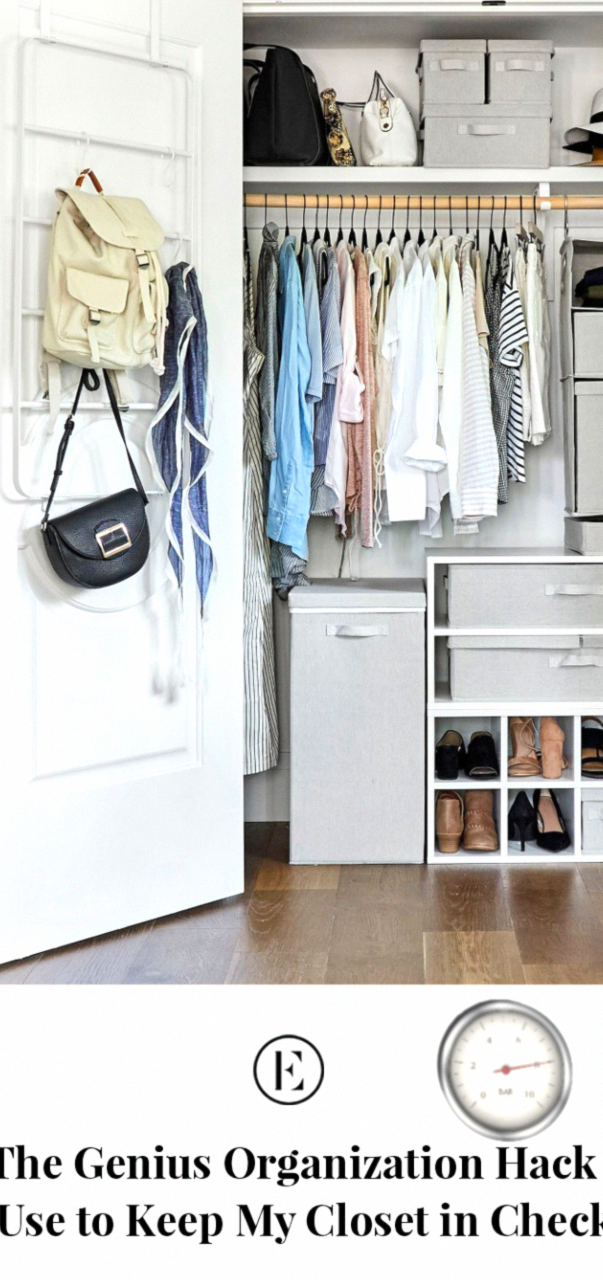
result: 8 bar
